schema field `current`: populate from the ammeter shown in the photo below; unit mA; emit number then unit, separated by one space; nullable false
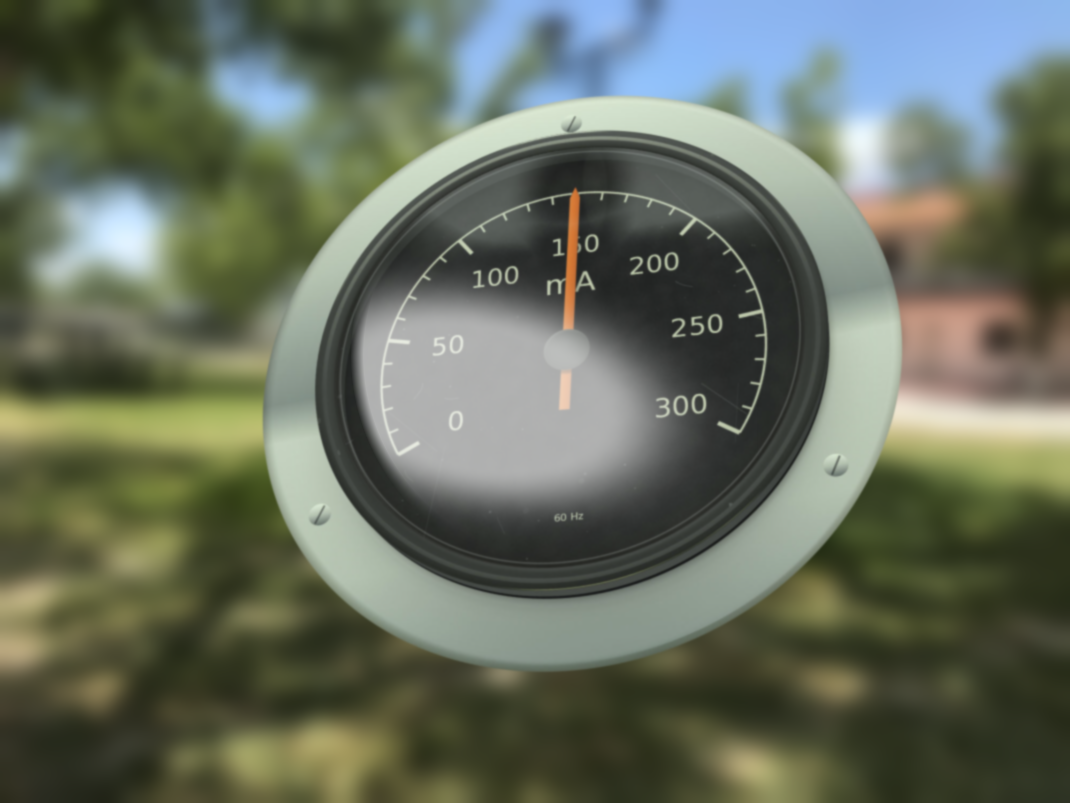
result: 150 mA
